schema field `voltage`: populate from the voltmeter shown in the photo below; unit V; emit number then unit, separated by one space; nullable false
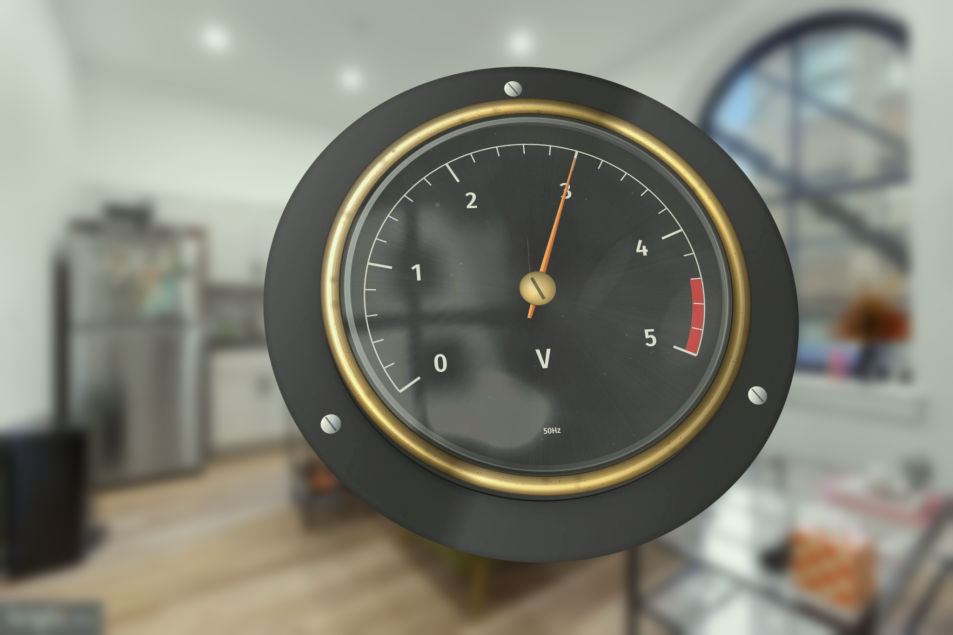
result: 3 V
